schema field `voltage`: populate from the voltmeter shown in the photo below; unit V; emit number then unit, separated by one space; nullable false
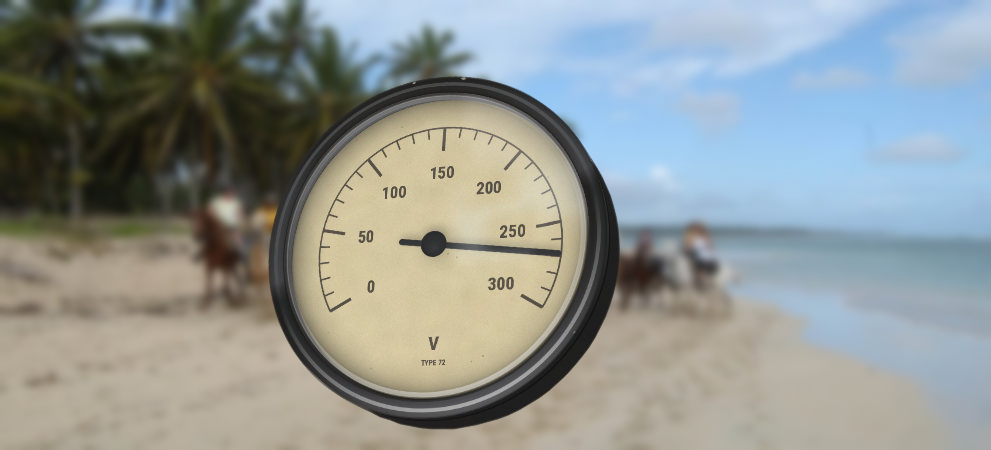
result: 270 V
